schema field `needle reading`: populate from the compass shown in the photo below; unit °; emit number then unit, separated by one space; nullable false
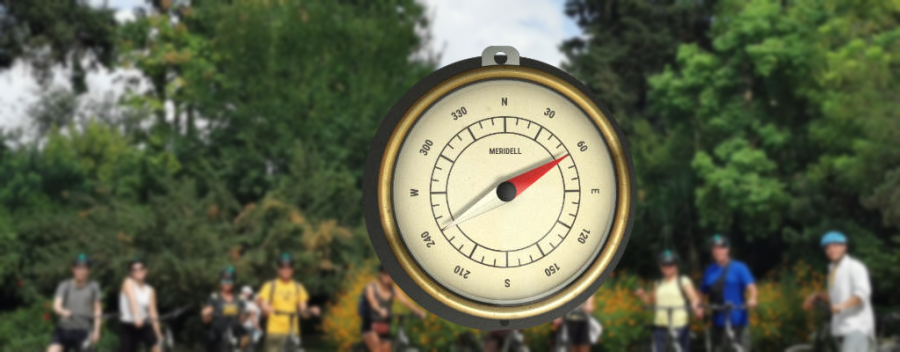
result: 60 °
